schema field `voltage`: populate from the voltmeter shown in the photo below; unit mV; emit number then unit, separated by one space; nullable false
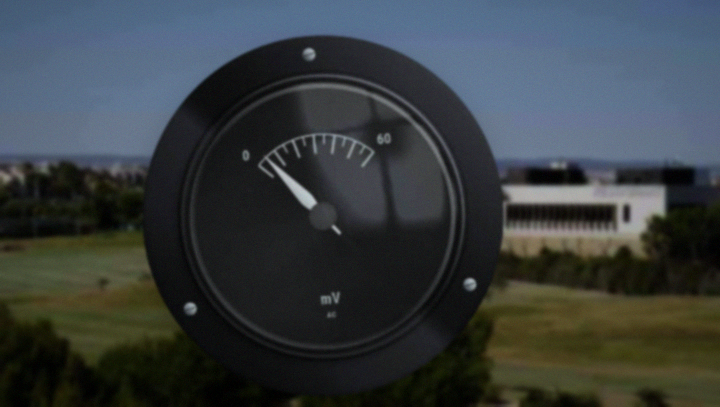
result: 5 mV
